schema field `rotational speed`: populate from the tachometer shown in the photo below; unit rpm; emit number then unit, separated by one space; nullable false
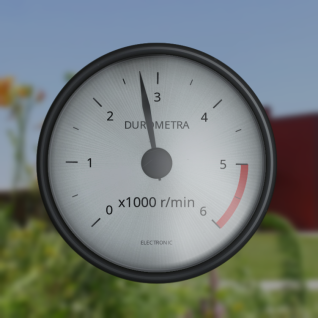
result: 2750 rpm
